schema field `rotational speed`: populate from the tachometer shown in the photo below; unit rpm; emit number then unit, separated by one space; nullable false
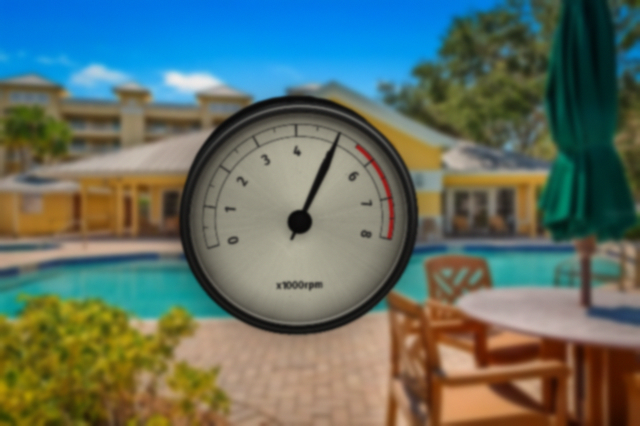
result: 5000 rpm
